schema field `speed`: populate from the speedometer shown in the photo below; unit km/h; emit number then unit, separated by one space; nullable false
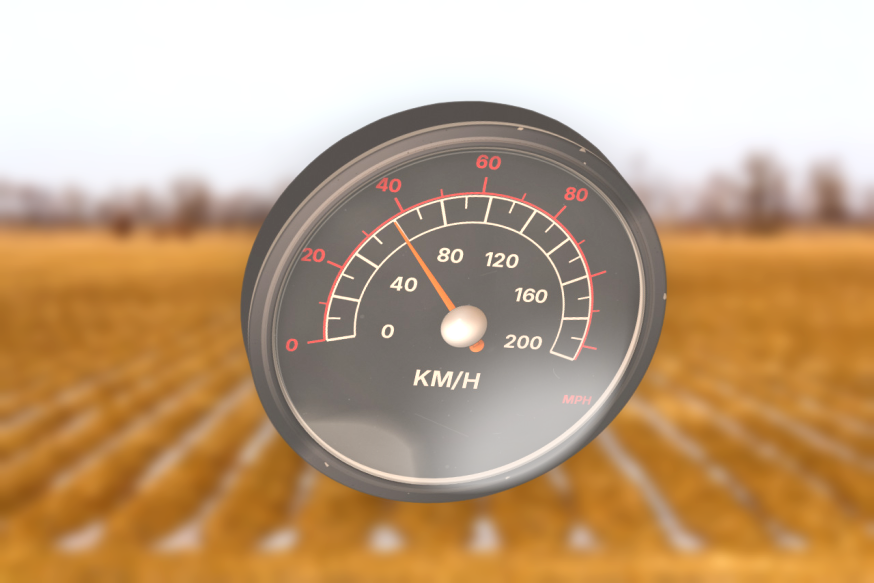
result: 60 km/h
